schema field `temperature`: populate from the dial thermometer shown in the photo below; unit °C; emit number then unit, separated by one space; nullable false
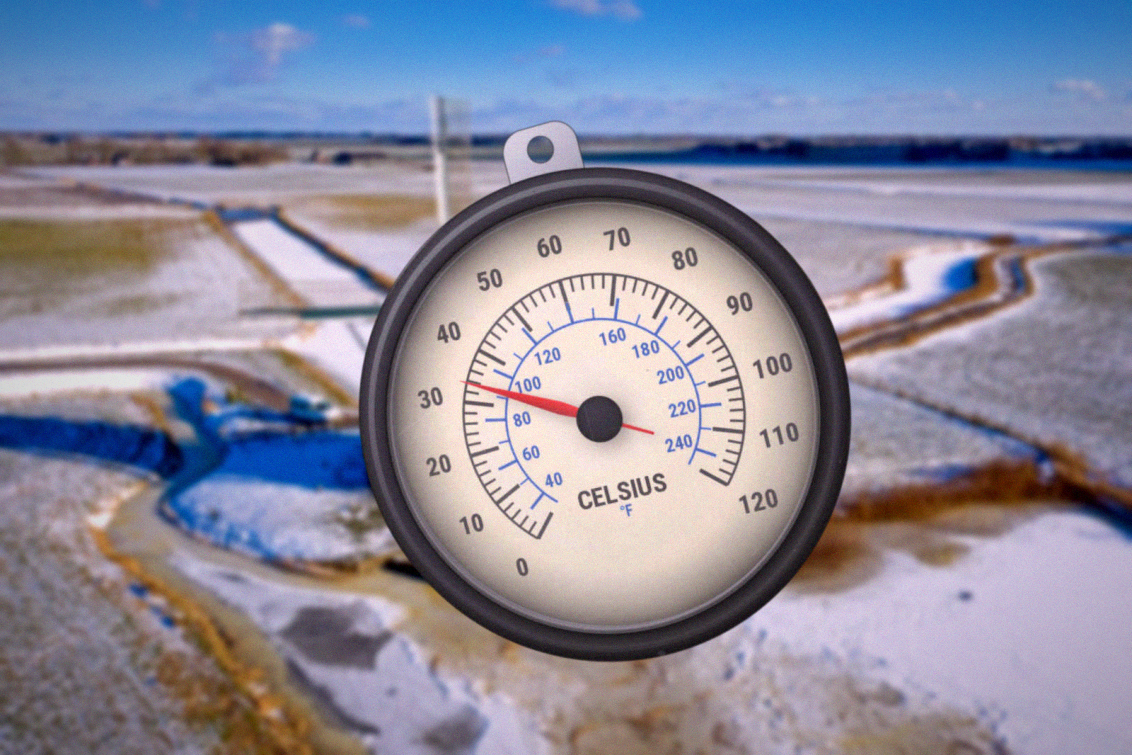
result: 34 °C
